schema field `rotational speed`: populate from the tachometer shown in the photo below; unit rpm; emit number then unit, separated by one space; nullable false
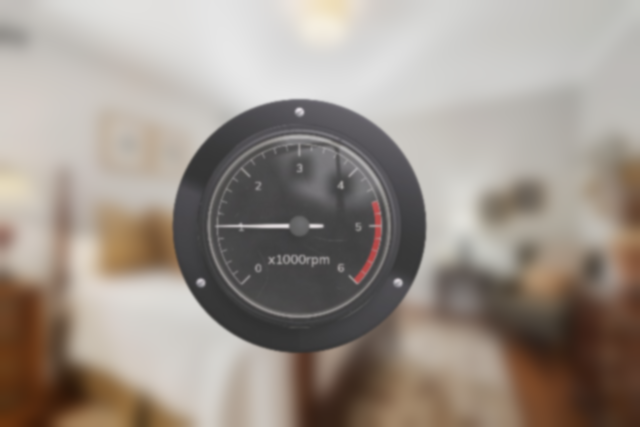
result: 1000 rpm
